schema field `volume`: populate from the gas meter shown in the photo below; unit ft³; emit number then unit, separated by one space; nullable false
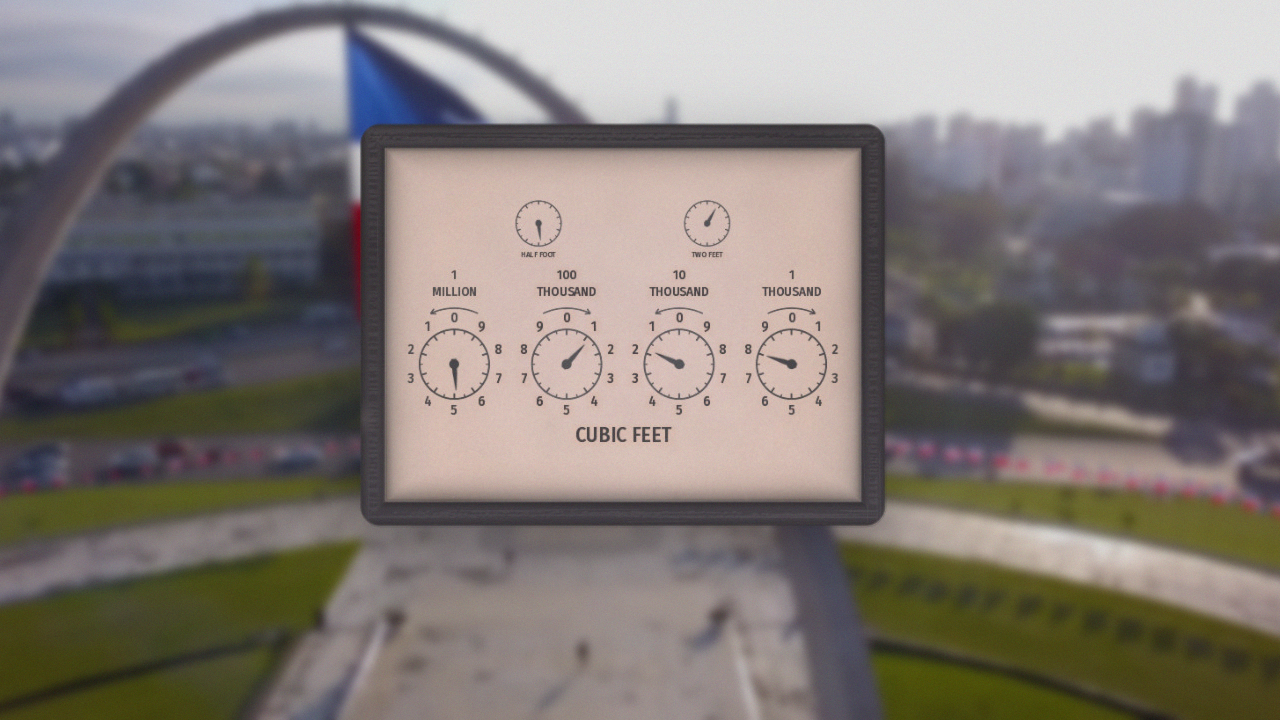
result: 511800 ft³
